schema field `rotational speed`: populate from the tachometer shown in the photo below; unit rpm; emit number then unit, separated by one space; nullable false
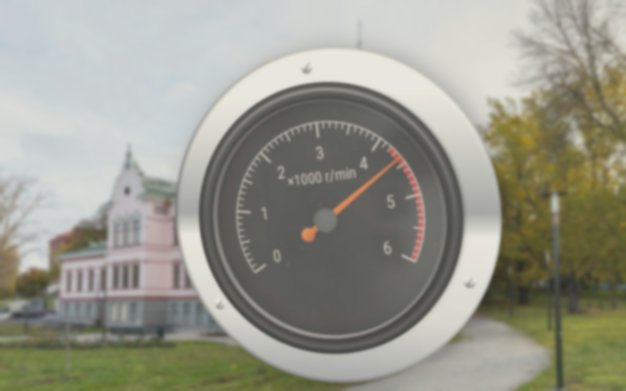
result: 4400 rpm
